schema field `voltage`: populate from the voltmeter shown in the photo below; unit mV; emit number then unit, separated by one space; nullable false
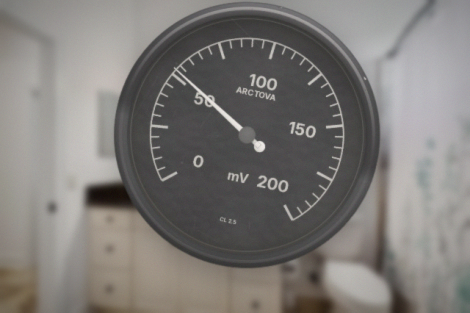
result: 52.5 mV
